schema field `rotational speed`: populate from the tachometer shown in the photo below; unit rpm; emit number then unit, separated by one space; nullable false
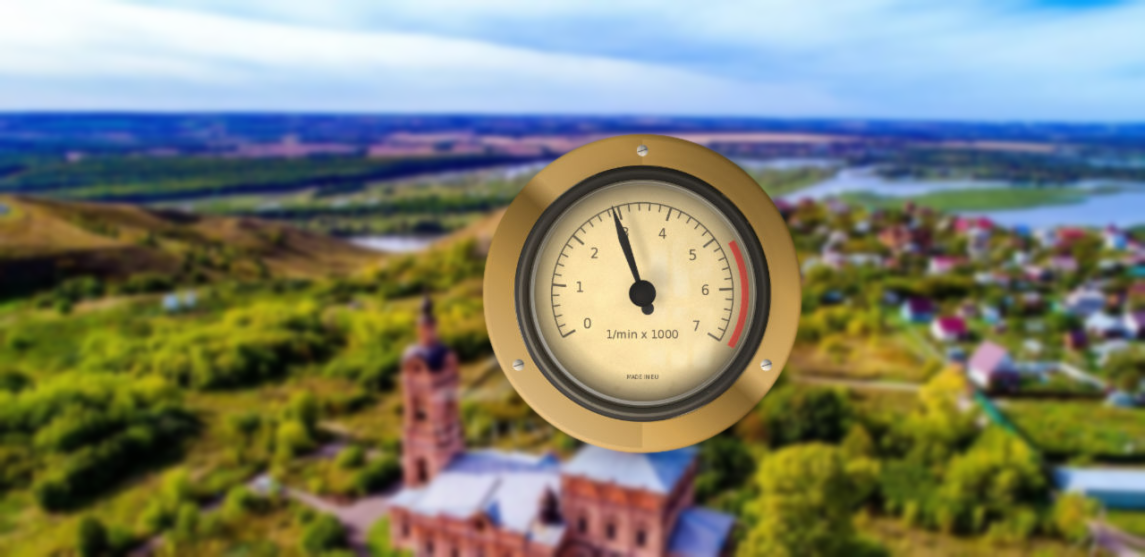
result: 2900 rpm
